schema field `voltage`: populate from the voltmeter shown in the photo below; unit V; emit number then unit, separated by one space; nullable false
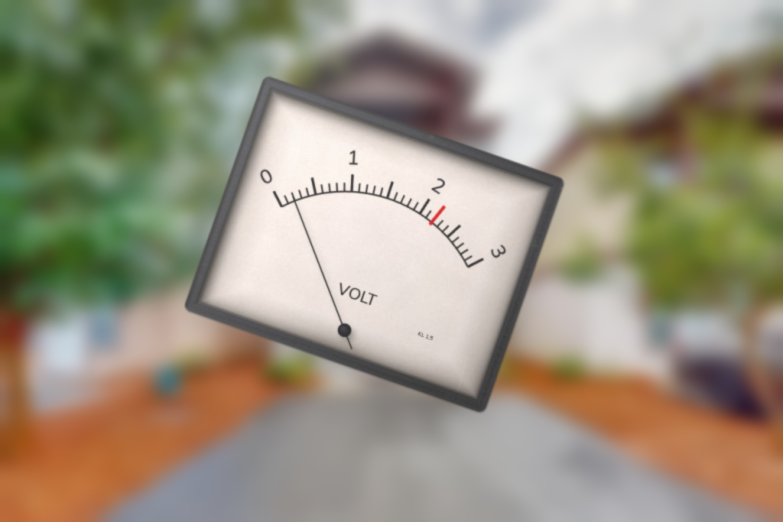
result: 0.2 V
